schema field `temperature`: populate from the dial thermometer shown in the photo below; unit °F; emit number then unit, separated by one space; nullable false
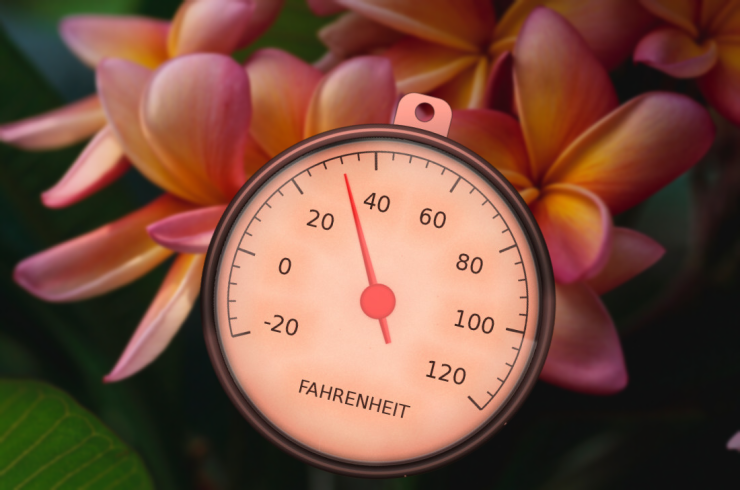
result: 32 °F
